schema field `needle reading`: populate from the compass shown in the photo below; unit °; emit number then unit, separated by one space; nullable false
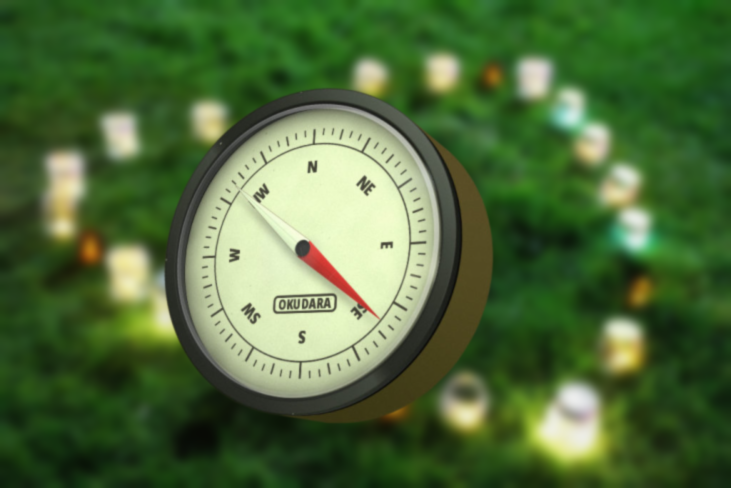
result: 130 °
